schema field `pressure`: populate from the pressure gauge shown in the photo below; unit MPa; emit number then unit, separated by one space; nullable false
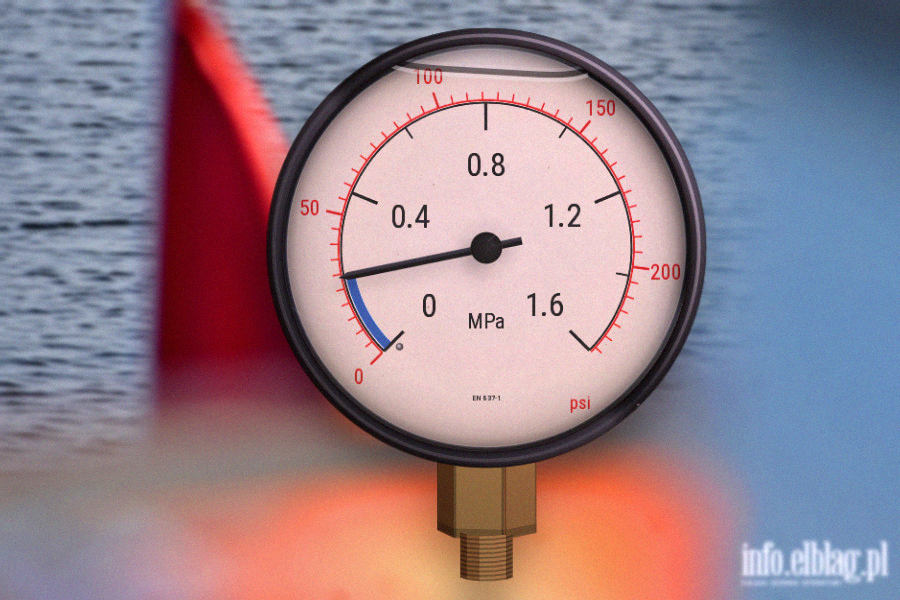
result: 0.2 MPa
